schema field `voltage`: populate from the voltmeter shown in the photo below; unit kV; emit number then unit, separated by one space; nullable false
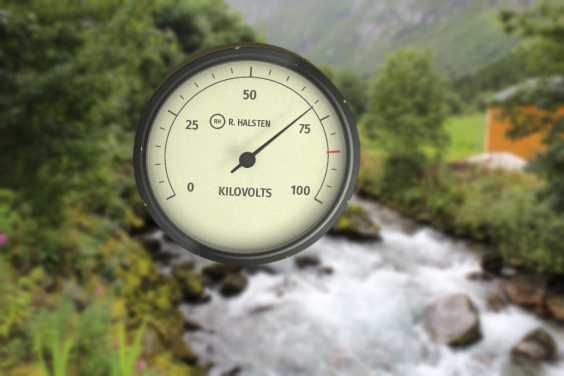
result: 70 kV
